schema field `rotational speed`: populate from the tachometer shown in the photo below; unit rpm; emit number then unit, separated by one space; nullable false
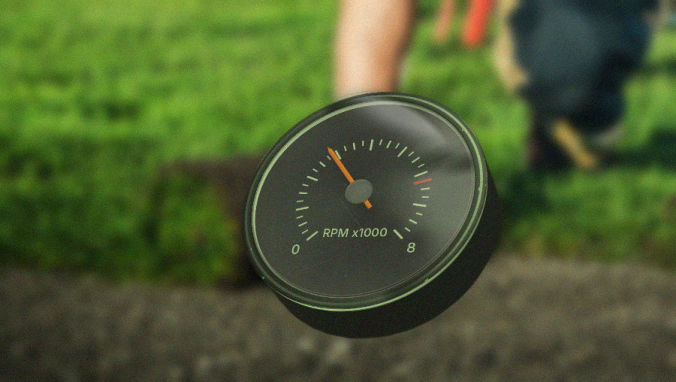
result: 2875 rpm
